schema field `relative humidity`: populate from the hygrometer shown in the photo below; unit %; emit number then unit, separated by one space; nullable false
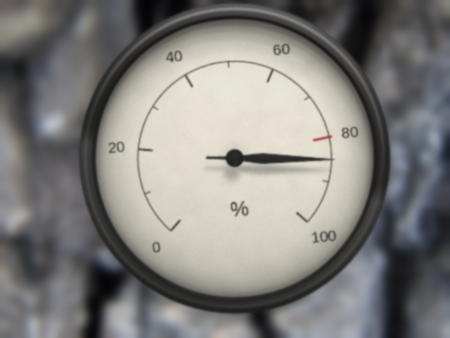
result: 85 %
